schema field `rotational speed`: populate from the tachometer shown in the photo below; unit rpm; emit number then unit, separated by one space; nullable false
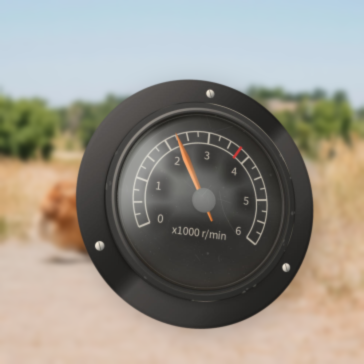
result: 2250 rpm
